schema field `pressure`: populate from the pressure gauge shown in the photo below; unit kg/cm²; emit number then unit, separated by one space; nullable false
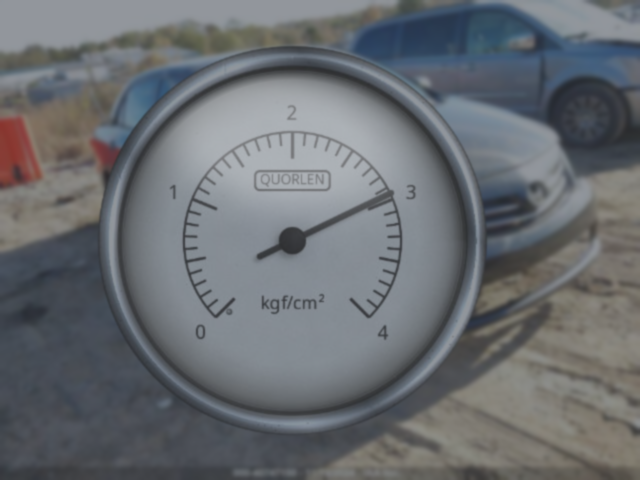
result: 2.95 kg/cm²
